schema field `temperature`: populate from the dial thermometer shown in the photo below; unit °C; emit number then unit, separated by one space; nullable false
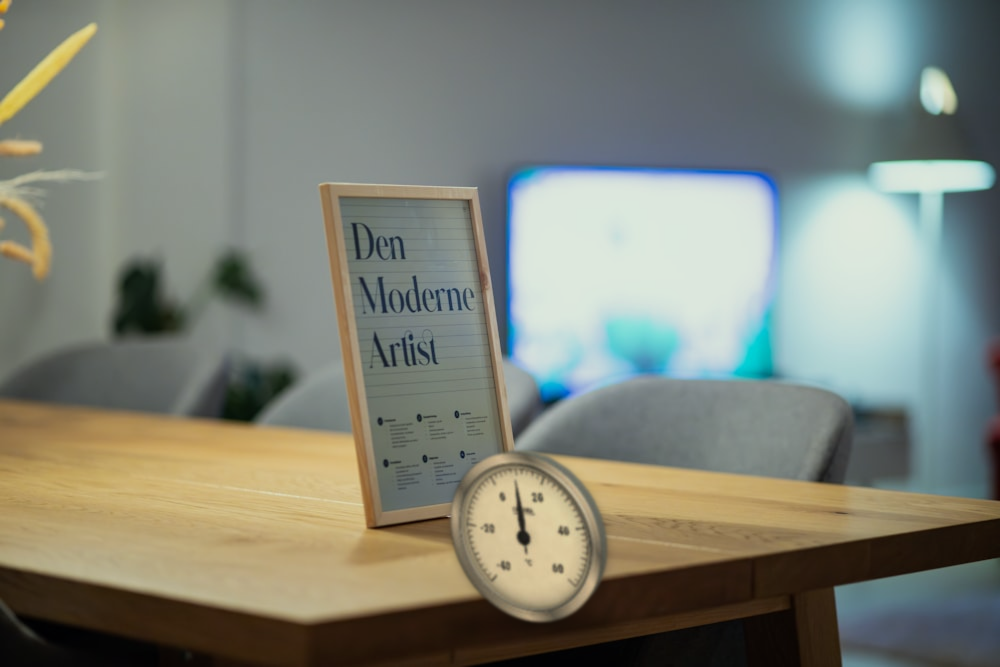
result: 10 °C
